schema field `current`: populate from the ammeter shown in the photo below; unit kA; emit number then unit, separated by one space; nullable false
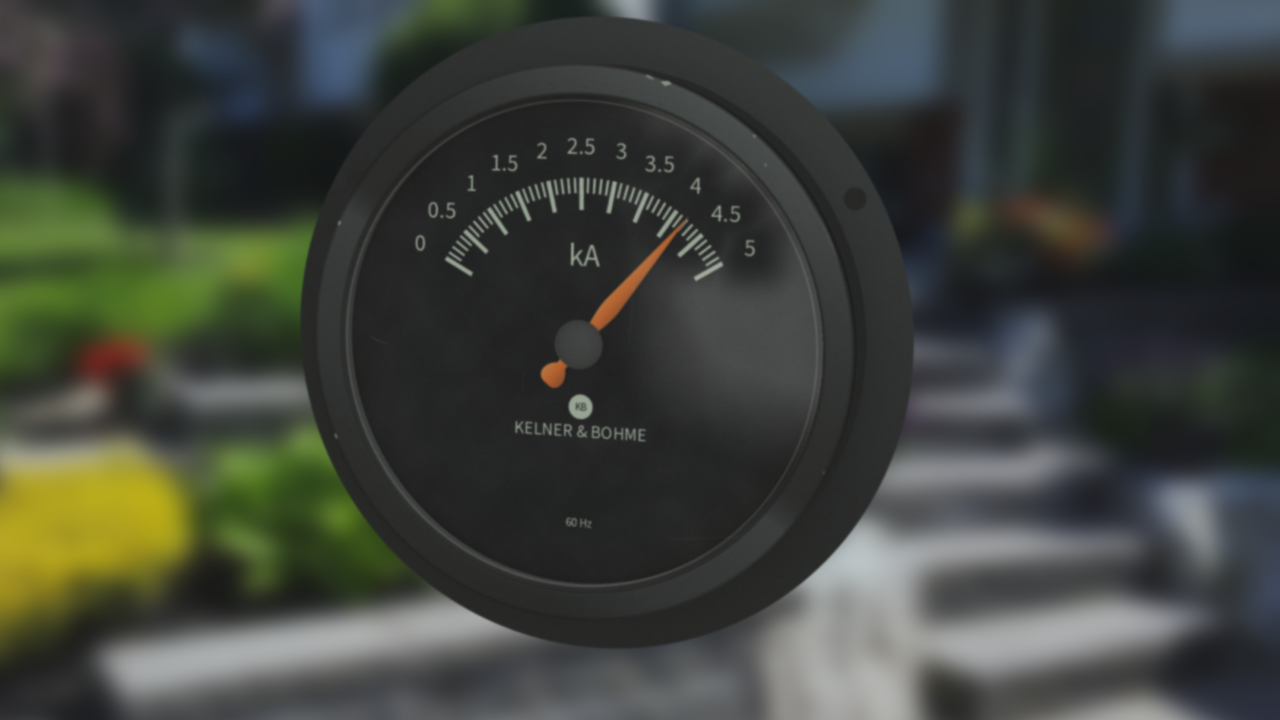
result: 4.2 kA
